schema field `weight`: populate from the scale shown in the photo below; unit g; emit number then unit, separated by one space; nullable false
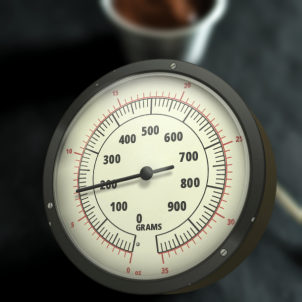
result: 200 g
